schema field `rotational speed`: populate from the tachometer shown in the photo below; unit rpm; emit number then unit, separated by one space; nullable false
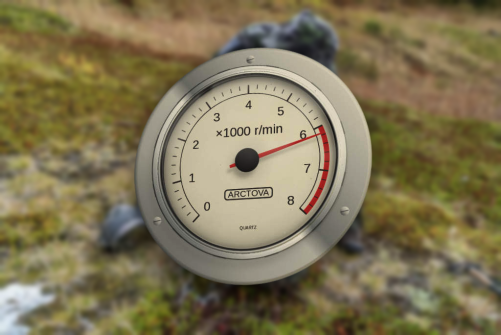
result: 6200 rpm
